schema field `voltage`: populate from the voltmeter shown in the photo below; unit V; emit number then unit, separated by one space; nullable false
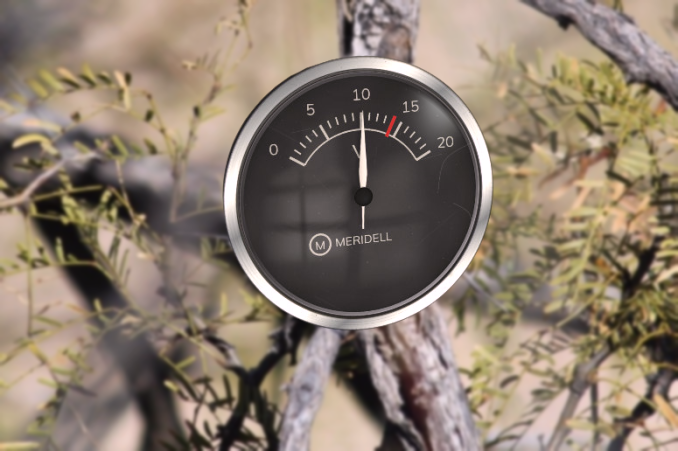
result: 10 V
